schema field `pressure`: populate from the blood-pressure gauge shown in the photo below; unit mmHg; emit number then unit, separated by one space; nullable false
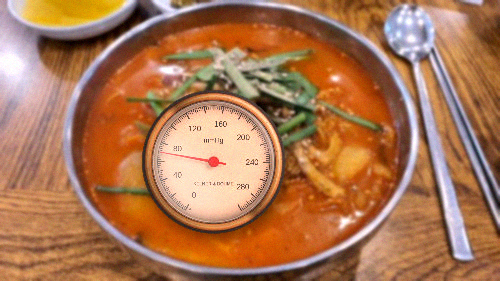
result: 70 mmHg
